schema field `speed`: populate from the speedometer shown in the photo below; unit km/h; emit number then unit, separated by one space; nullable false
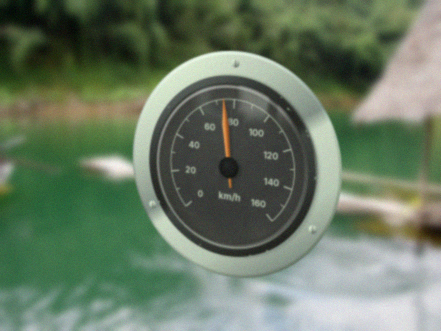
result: 75 km/h
